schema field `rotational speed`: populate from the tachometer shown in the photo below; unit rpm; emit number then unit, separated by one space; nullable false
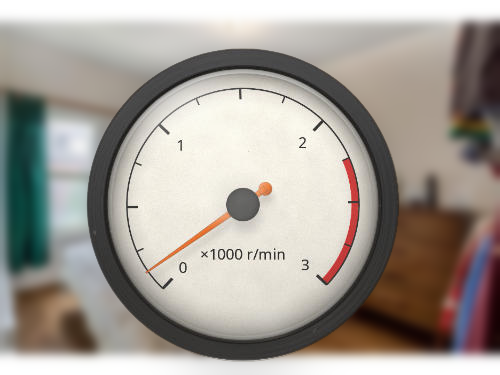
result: 125 rpm
